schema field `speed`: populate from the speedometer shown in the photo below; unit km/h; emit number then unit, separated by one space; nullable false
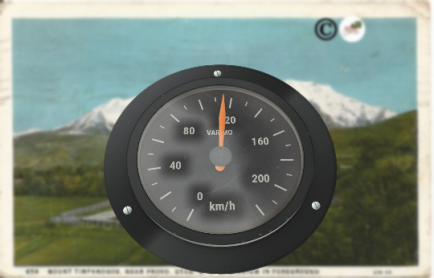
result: 115 km/h
